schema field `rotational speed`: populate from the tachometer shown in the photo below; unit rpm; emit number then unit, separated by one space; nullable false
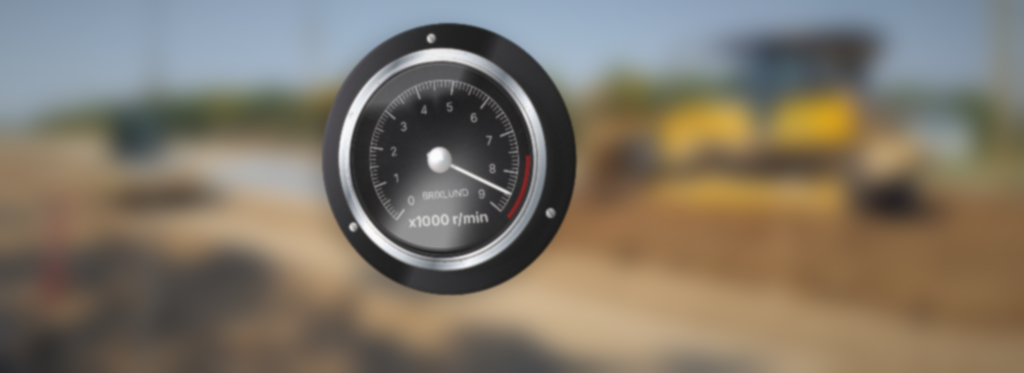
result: 8500 rpm
